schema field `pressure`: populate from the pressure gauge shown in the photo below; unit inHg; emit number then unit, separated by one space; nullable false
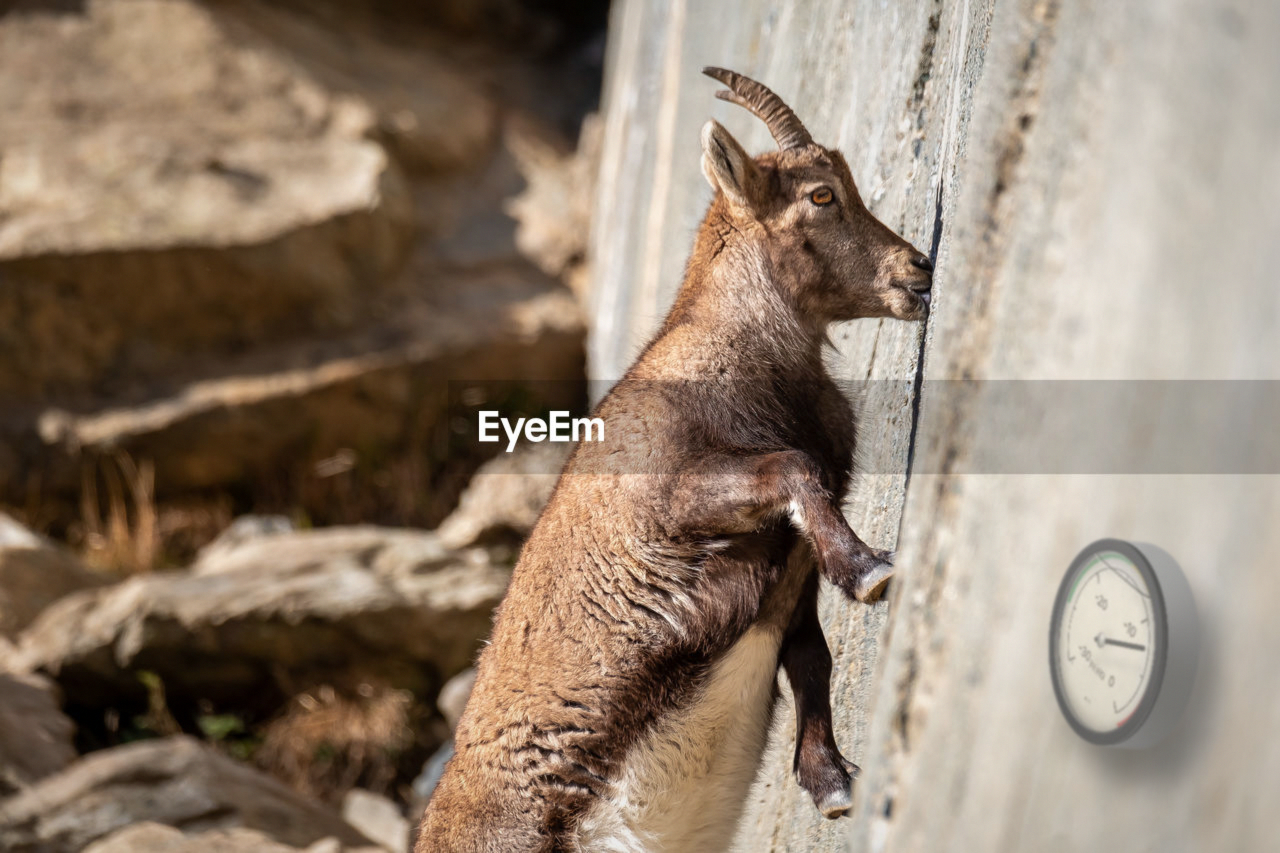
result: -7.5 inHg
